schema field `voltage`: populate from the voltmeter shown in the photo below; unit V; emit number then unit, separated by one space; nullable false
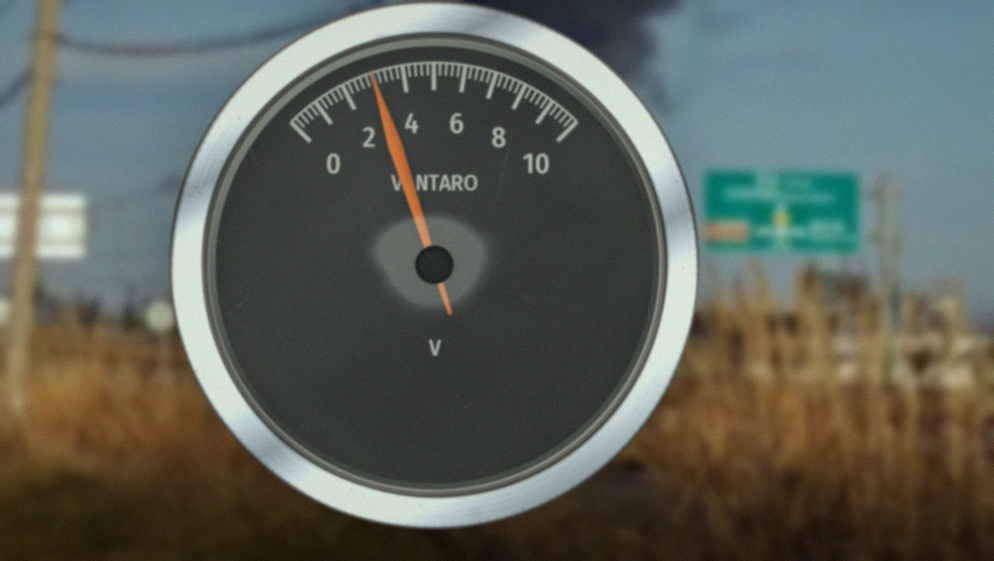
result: 3 V
